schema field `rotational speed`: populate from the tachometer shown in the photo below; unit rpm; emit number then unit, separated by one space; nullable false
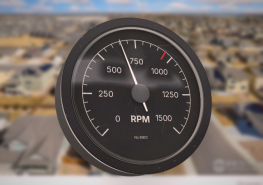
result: 650 rpm
